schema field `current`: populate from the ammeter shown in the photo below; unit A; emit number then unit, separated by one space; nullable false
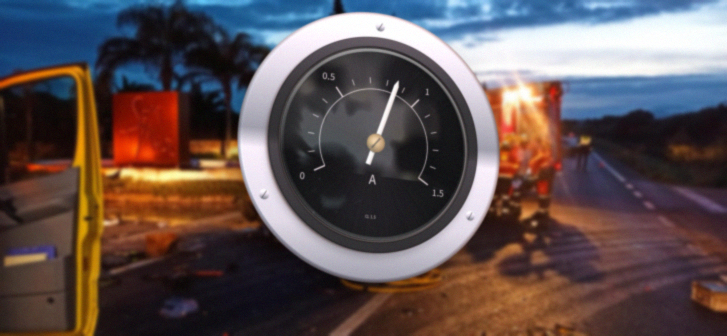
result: 0.85 A
